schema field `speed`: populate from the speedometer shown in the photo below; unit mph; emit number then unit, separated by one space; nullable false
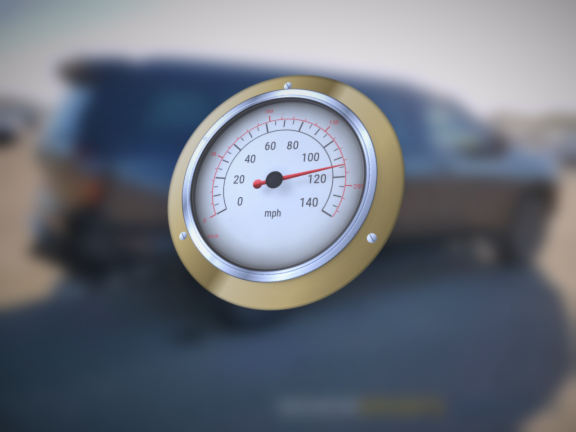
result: 115 mph
